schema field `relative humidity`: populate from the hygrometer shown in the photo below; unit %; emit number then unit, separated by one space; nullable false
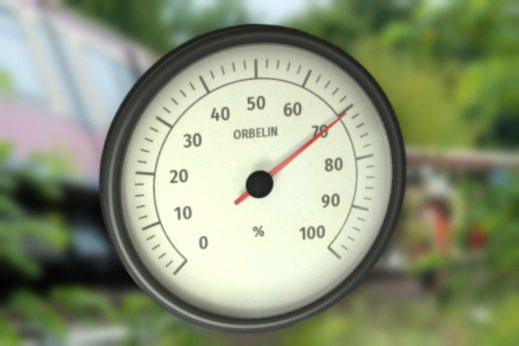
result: 70 %
